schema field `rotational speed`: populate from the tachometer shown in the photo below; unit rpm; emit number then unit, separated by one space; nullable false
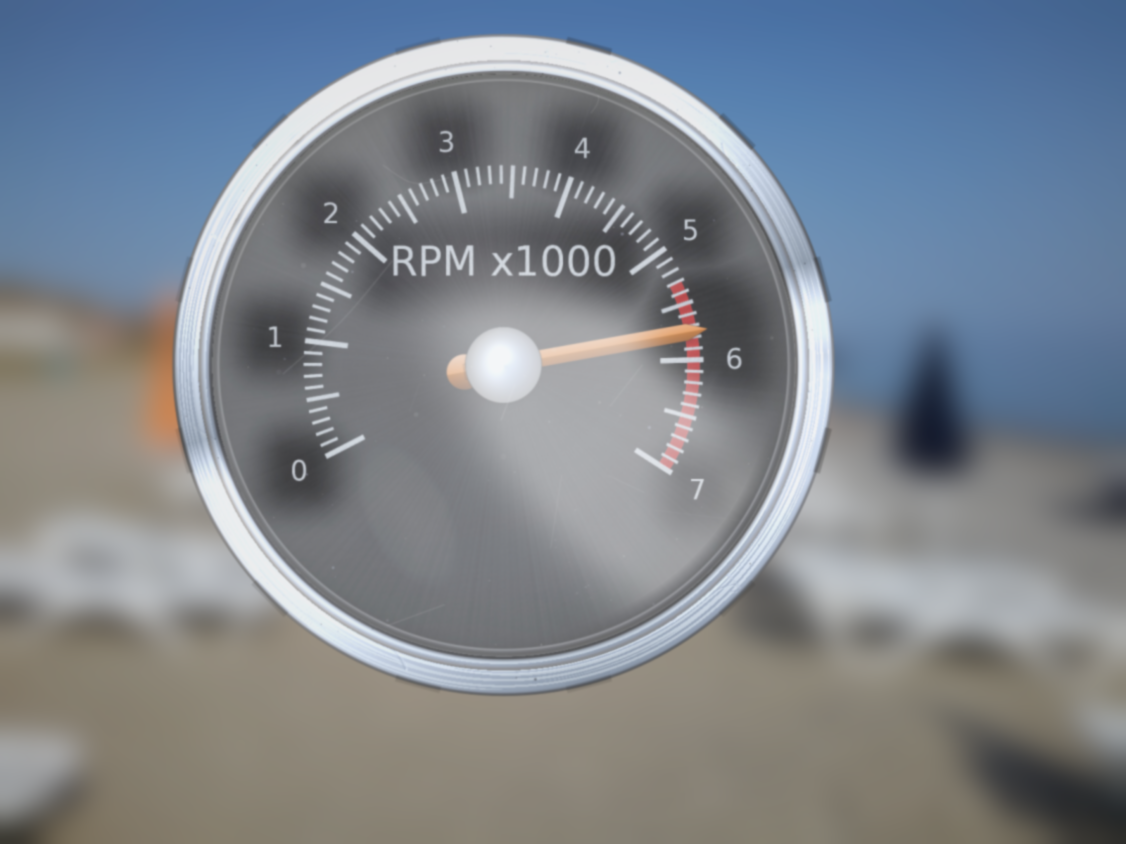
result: 5750 rpm
